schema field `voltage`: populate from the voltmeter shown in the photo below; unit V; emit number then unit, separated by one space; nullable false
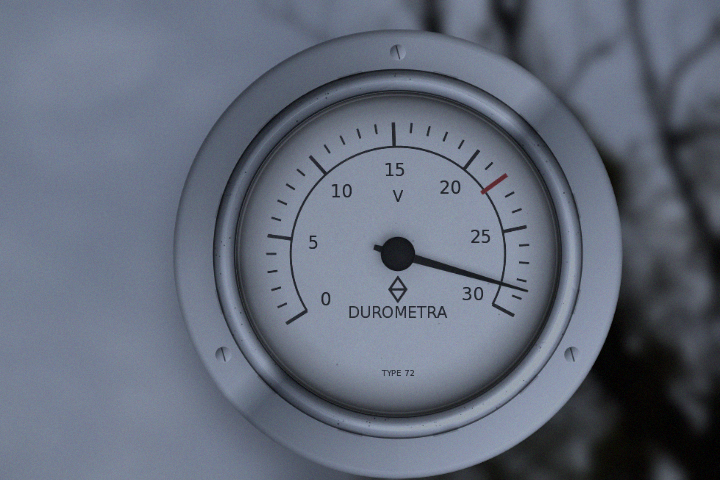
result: 28.5 V
